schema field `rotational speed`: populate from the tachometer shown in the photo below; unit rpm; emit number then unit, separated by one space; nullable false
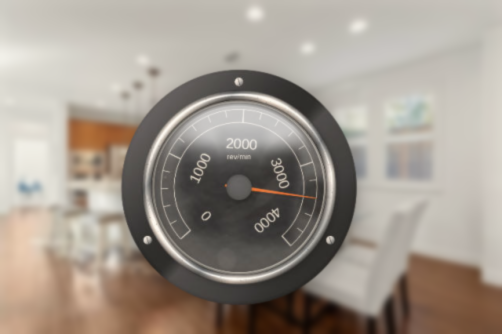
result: 3400 rpm
